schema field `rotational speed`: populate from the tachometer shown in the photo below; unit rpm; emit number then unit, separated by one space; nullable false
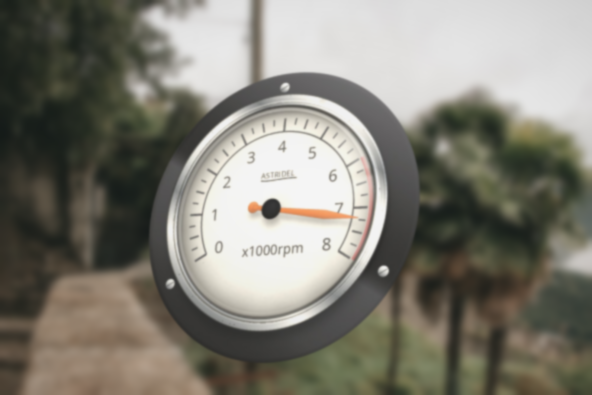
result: 7250 rpm
